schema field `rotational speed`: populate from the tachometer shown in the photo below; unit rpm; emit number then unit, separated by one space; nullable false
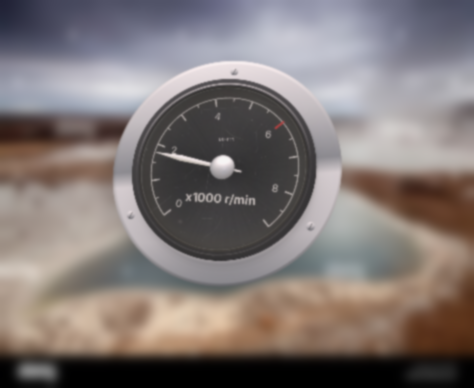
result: 1750 rpm
